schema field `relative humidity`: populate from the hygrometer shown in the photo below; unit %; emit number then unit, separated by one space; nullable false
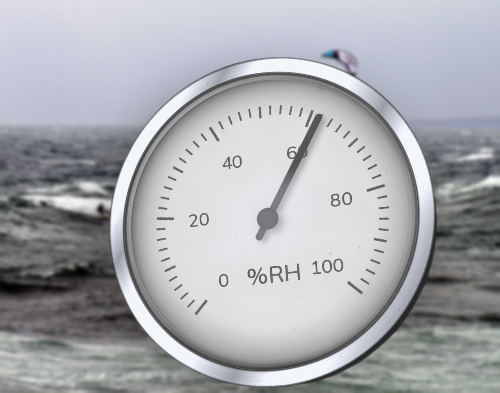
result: 62 %
